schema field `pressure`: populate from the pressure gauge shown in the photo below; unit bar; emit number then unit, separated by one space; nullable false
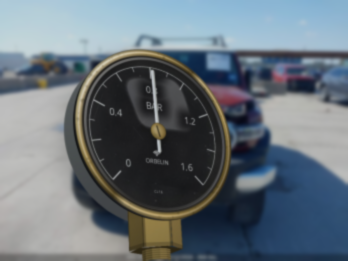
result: 0.8 bar
